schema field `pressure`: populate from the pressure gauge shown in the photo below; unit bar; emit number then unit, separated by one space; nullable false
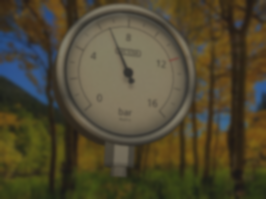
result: 6.5 bar
